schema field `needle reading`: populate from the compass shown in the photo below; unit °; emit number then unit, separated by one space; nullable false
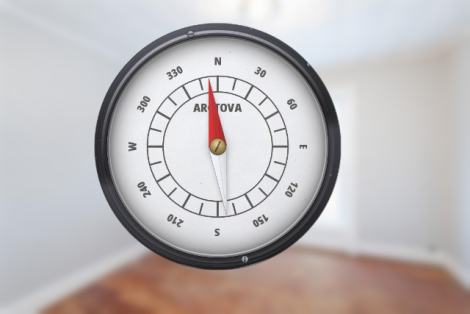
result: 352.5 °
